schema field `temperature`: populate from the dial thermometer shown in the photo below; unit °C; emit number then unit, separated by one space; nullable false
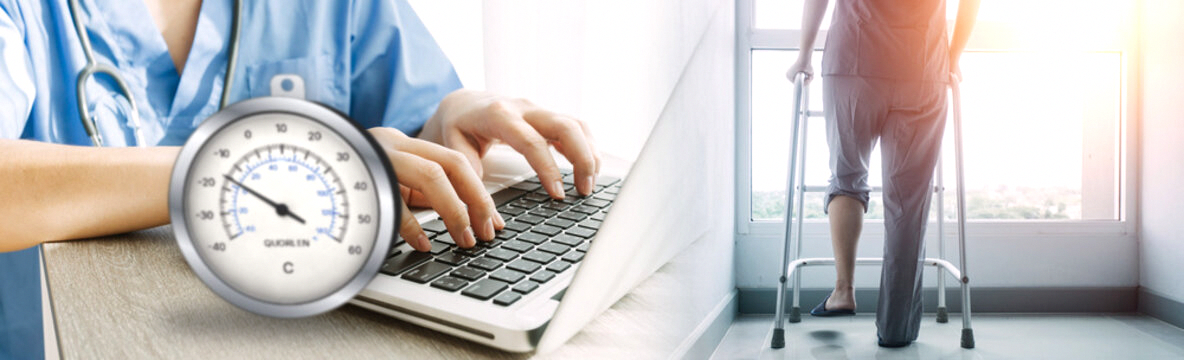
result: -15 °C
